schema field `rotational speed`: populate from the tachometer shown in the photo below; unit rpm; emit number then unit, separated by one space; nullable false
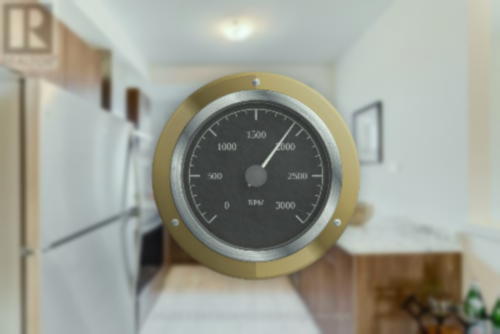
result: 1900 rpm
